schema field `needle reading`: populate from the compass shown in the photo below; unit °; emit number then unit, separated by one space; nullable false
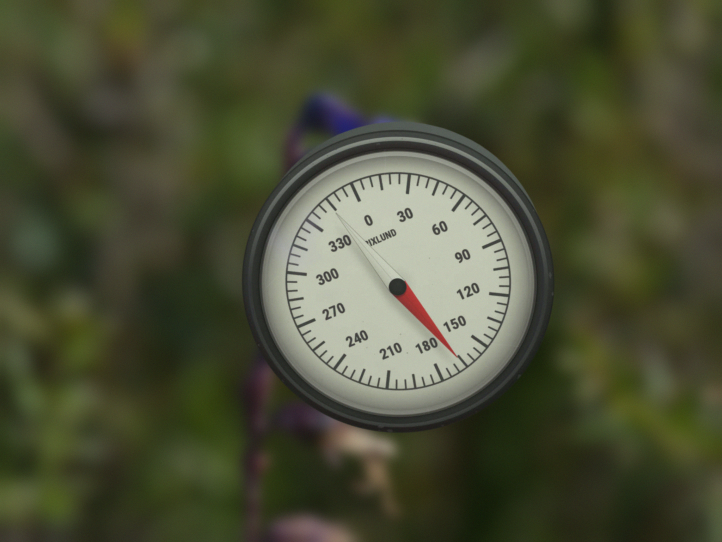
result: 165 °
